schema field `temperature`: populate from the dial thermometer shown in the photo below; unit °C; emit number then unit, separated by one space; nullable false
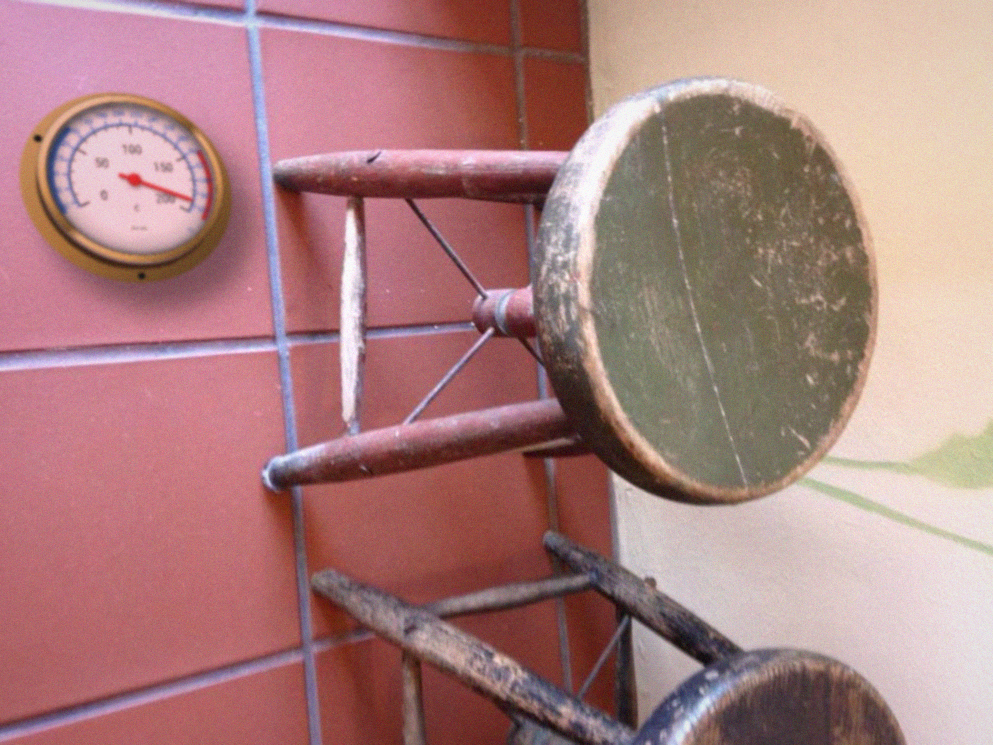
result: 190 °C
